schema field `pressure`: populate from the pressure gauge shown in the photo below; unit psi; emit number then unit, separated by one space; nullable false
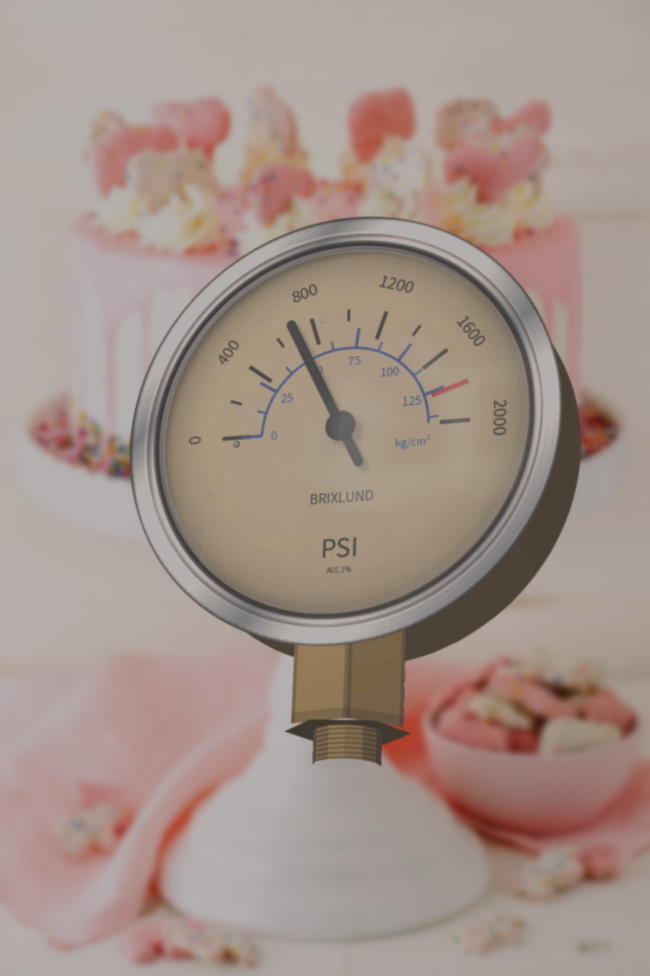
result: 700 psi
